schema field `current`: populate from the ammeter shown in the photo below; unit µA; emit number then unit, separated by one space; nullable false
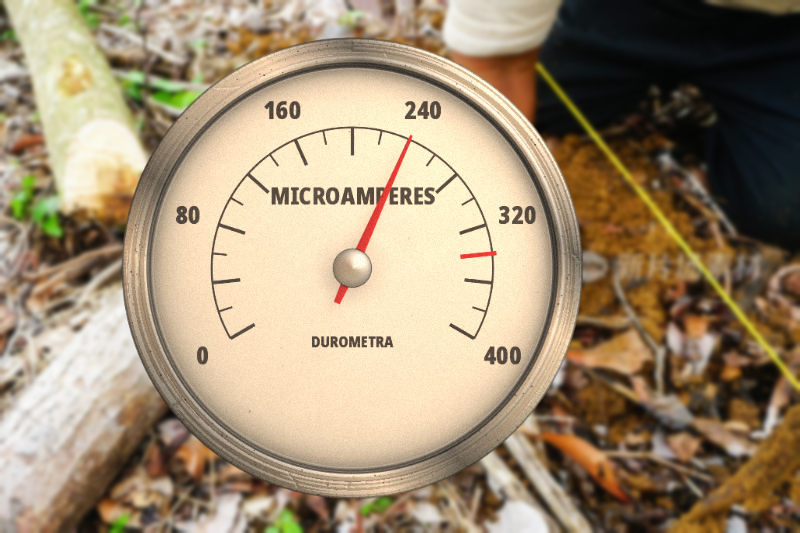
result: 240 µA
